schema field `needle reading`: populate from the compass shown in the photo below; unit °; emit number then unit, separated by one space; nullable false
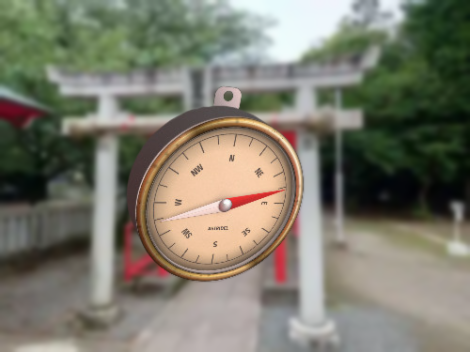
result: 75 °
